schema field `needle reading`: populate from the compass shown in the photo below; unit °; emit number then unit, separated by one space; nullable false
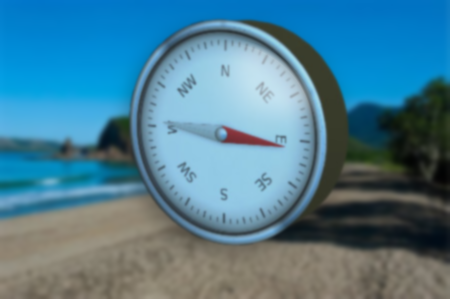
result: 95 °
